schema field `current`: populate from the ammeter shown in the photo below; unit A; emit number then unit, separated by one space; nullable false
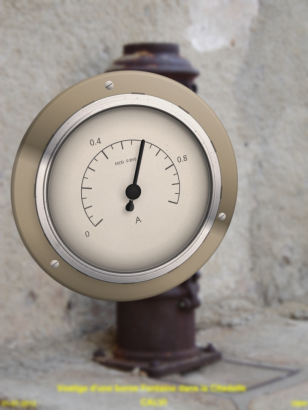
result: 0.6 A
